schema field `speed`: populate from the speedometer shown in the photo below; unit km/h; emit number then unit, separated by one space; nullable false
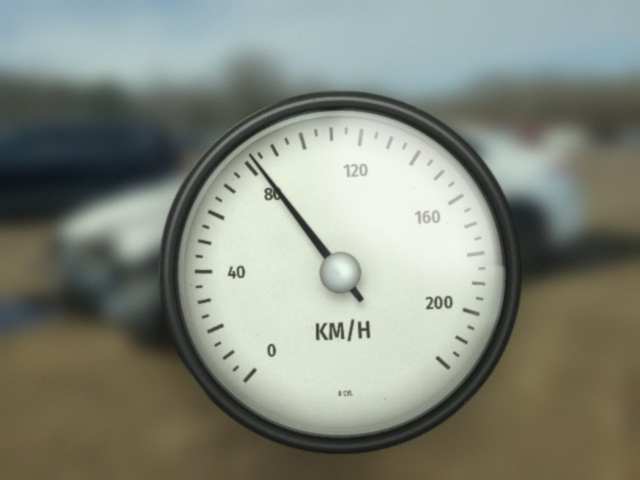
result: 82.5 km/h
